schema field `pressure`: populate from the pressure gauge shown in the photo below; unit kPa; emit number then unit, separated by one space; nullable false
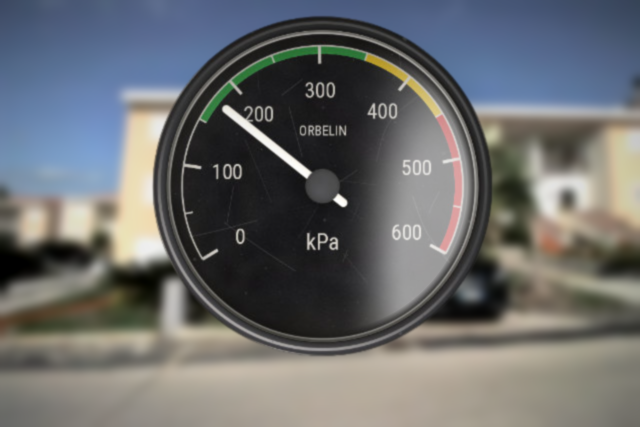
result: 175 kPa
